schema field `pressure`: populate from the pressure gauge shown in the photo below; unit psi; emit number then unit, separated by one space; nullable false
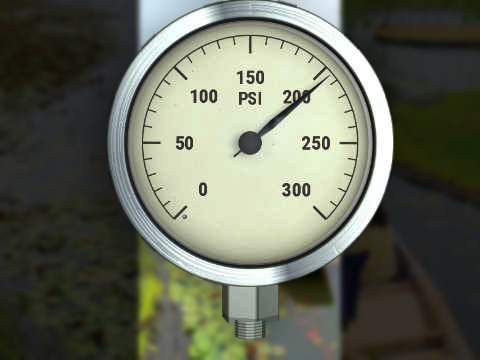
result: 205 psi
